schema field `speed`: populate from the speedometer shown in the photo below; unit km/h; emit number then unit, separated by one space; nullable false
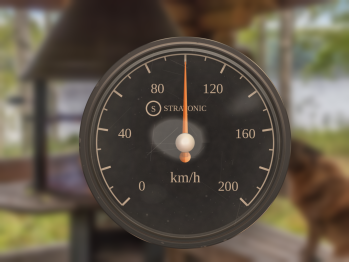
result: 100 km/h
